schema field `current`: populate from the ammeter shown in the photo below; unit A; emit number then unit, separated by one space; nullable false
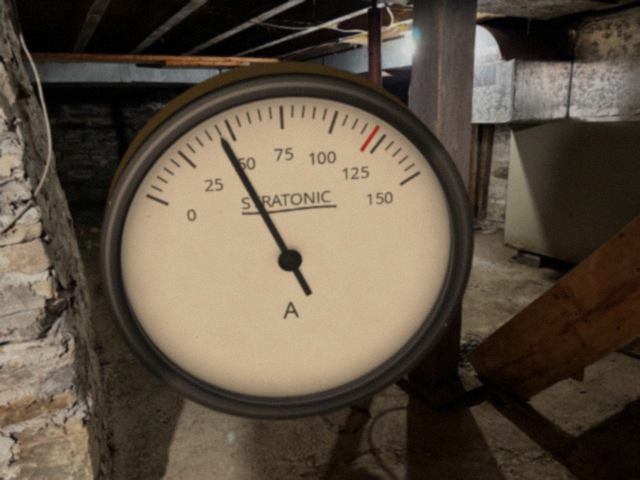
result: 45 A
